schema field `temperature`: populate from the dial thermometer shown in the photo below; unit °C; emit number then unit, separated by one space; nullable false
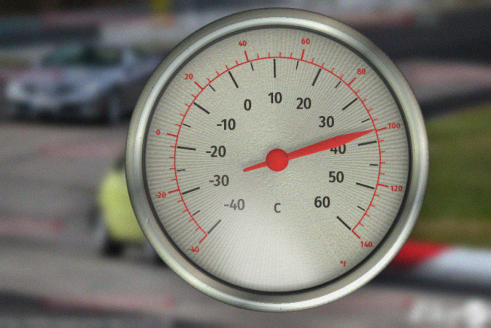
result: 37.5 °C
